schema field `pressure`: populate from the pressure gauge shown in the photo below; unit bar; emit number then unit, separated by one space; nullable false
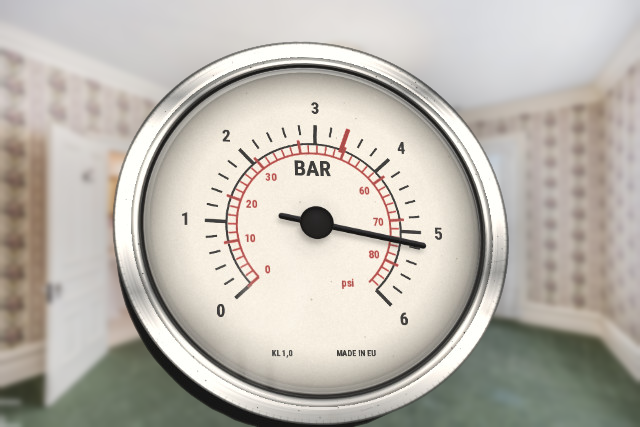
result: 5.2 bar
